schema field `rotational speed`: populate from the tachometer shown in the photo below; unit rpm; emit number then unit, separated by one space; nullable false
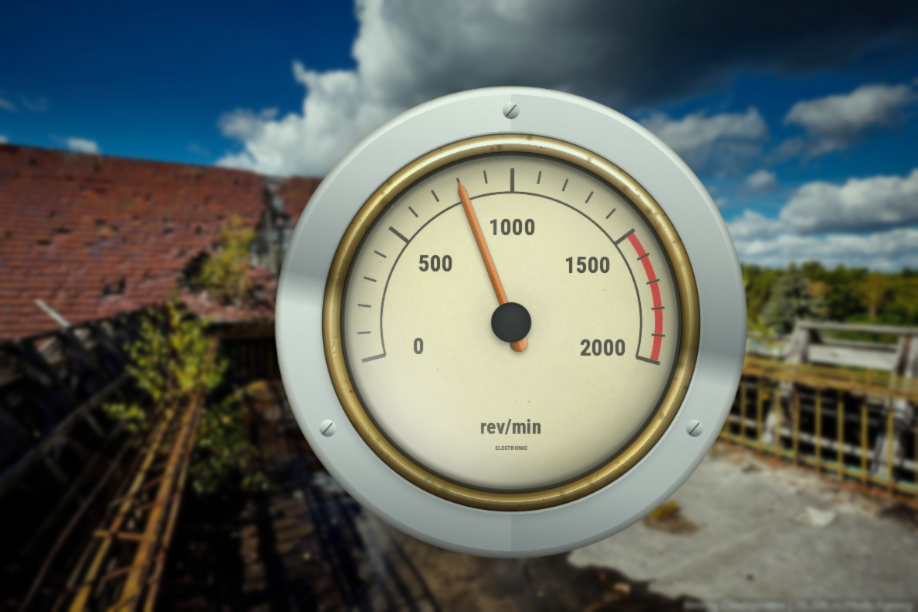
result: 800 rpm
